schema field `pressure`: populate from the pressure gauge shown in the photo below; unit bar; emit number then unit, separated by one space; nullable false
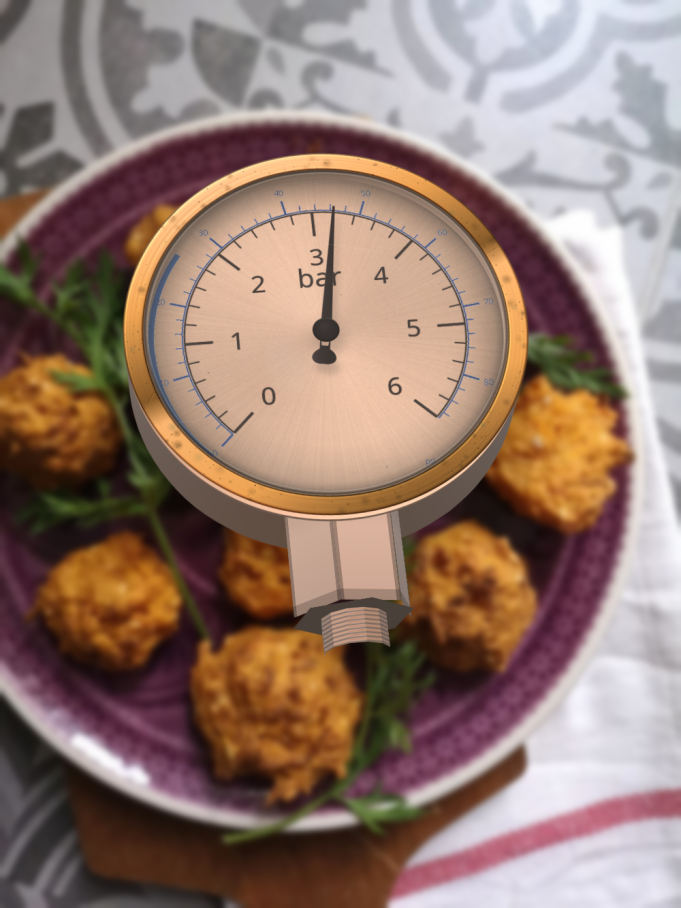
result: 3.2 bar
